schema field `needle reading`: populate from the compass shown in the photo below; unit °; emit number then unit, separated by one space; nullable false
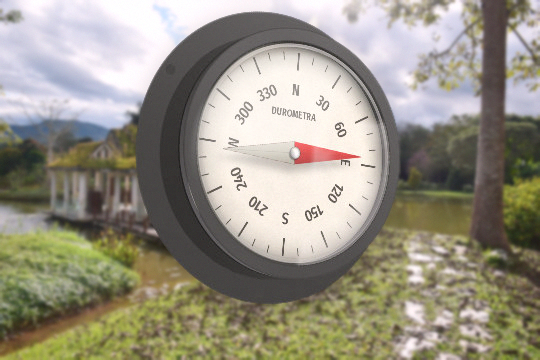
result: 85 °
